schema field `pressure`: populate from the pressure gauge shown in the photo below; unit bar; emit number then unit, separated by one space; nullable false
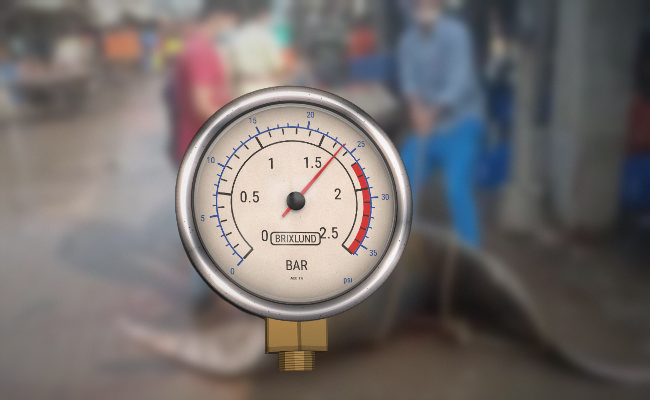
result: 1.65 bar
